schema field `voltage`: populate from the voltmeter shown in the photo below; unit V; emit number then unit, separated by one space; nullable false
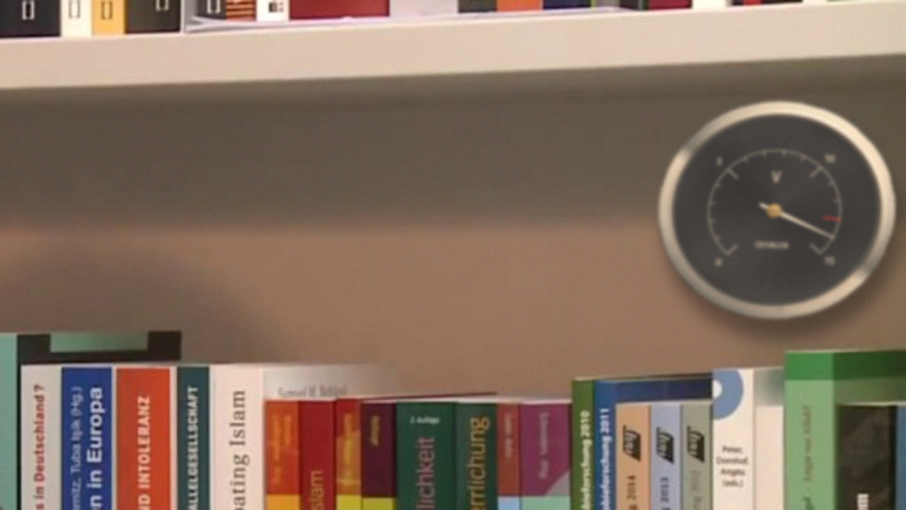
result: 14 V
